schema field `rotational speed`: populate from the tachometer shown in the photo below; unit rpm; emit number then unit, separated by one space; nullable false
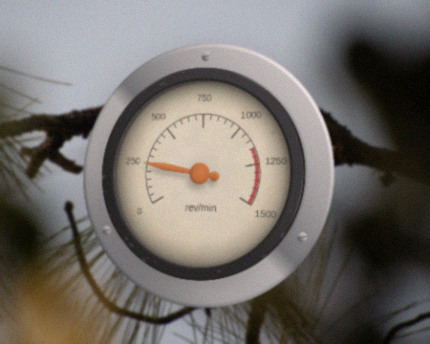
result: 250 rpm
